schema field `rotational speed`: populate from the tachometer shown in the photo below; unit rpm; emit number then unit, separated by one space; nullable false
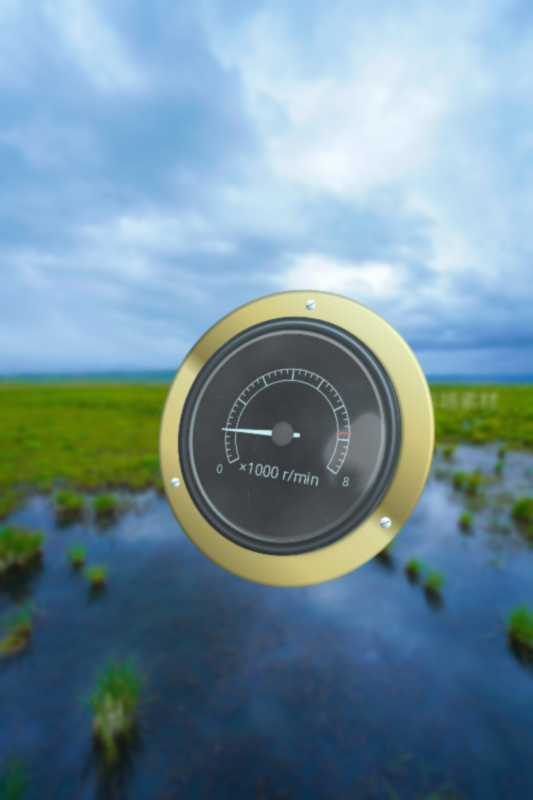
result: 1000 rpm
